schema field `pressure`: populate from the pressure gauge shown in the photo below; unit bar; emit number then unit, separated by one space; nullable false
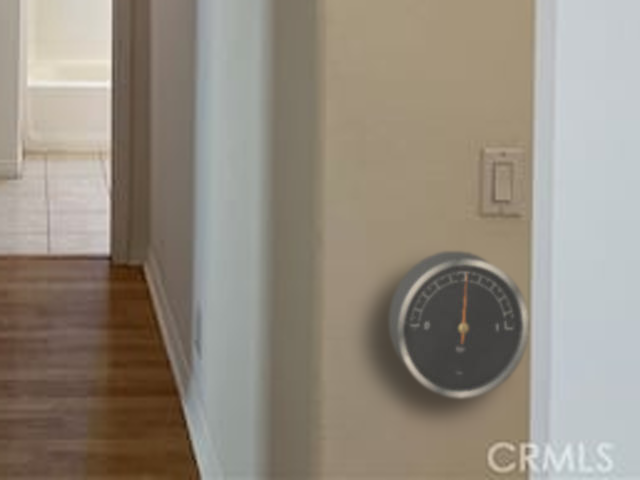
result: 0.5 bar
